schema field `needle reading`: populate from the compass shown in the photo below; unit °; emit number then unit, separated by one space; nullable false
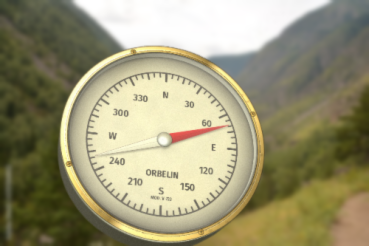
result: 70 °
